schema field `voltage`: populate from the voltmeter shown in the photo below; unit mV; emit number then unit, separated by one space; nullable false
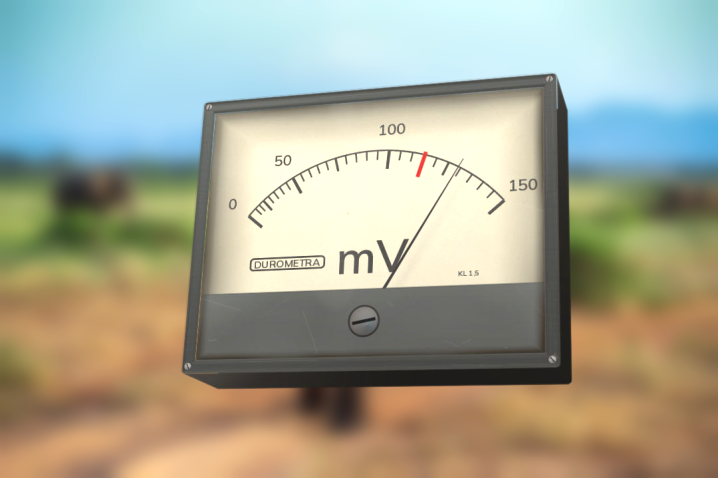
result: 130 mV
